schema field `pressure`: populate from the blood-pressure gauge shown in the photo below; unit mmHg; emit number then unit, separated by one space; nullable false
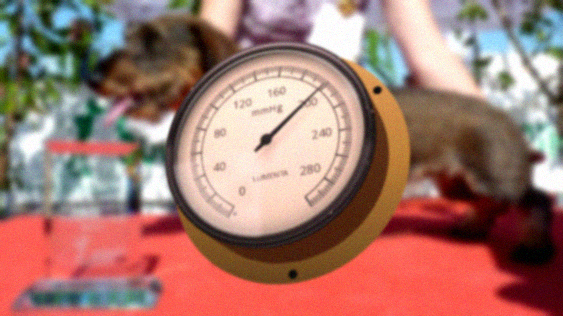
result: 200 mmHg
